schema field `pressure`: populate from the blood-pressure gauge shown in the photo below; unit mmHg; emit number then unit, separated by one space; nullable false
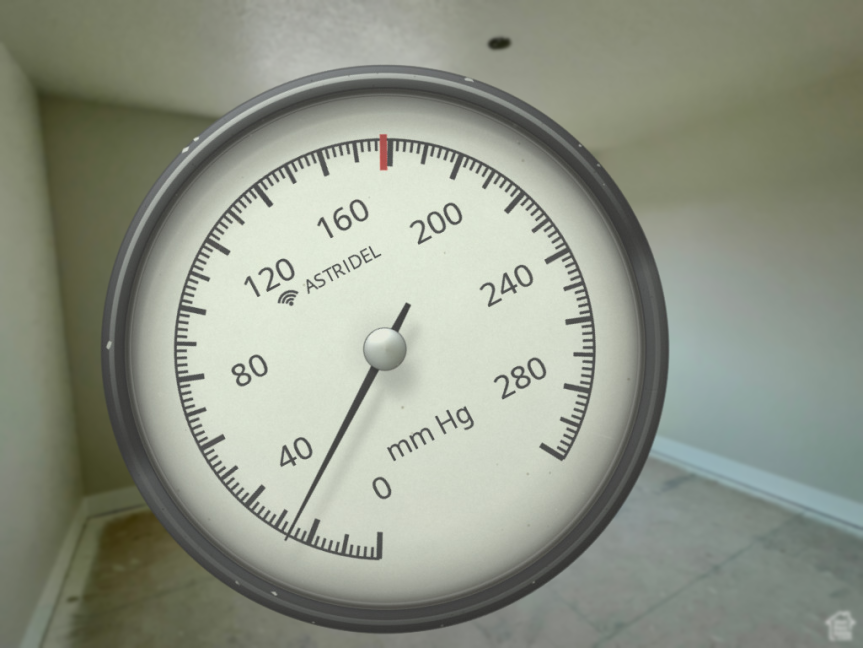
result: 26 mmHg
